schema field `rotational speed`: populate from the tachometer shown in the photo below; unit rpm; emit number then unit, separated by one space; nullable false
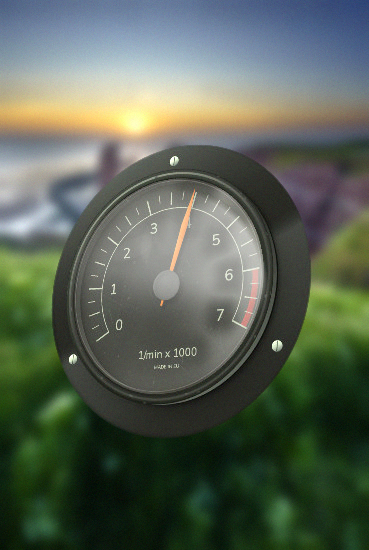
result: 4000 rpm
